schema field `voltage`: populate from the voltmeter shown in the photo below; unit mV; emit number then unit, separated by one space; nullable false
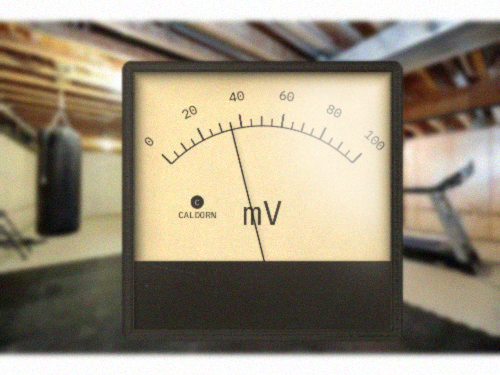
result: 35 mV
